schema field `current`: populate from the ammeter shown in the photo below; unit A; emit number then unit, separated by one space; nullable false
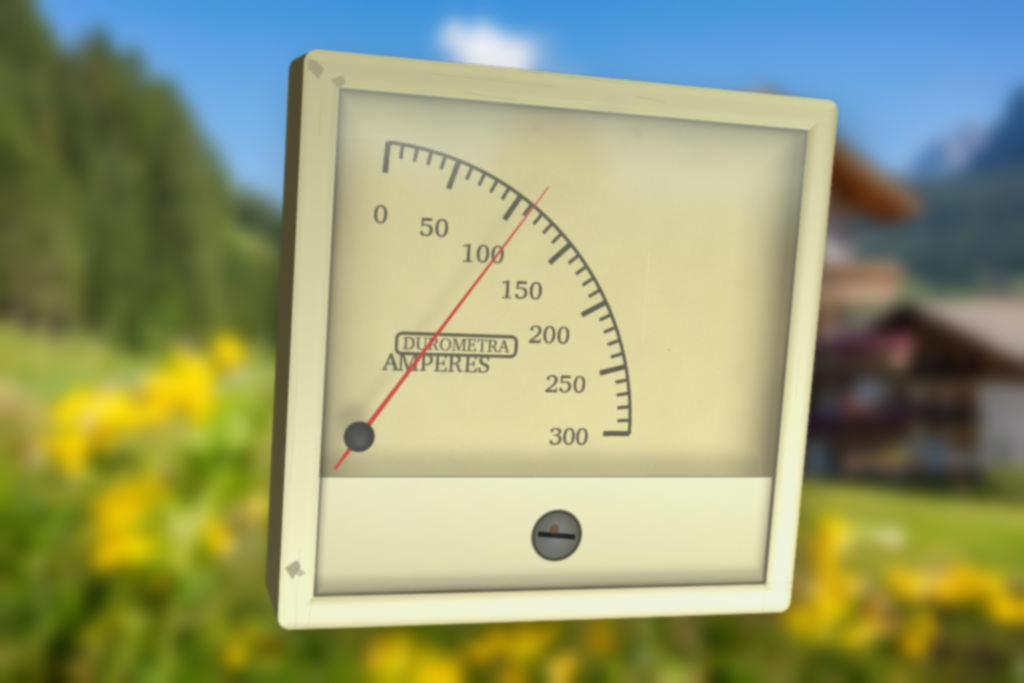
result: 110 A
